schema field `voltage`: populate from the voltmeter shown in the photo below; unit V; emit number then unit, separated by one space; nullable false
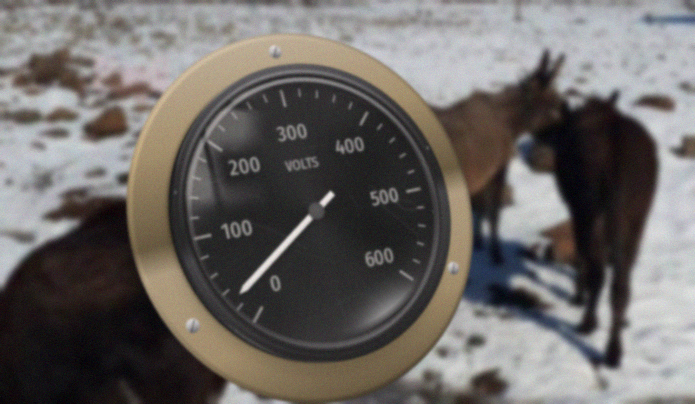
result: 30 V
